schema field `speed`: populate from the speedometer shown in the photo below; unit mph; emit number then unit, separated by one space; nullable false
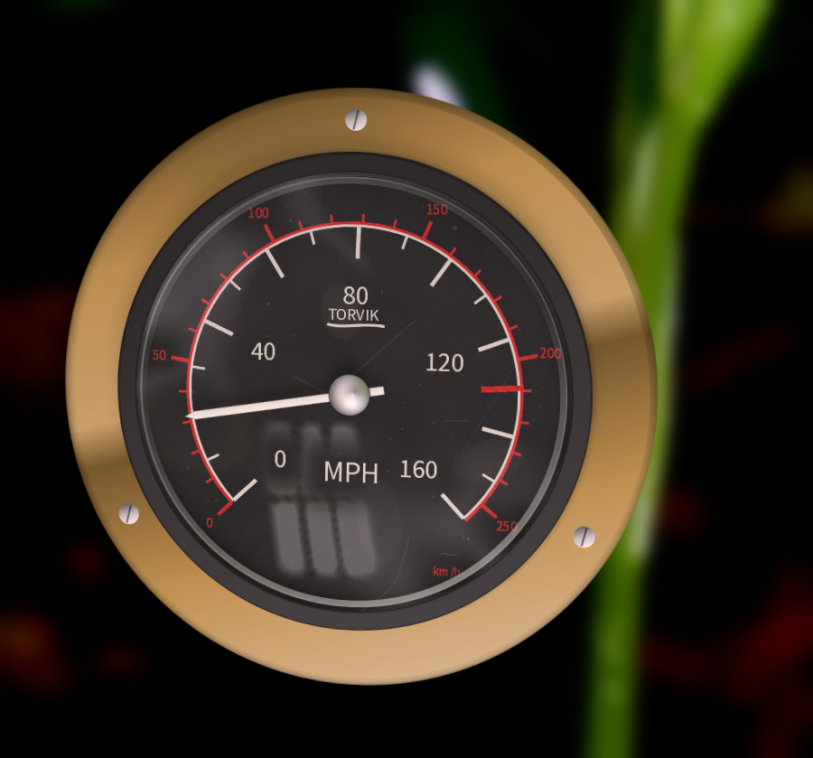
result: 20 mph
